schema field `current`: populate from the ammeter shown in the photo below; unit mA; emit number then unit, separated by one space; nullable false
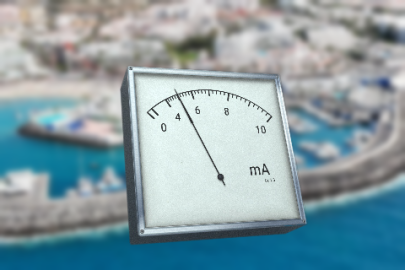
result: 5 mA
